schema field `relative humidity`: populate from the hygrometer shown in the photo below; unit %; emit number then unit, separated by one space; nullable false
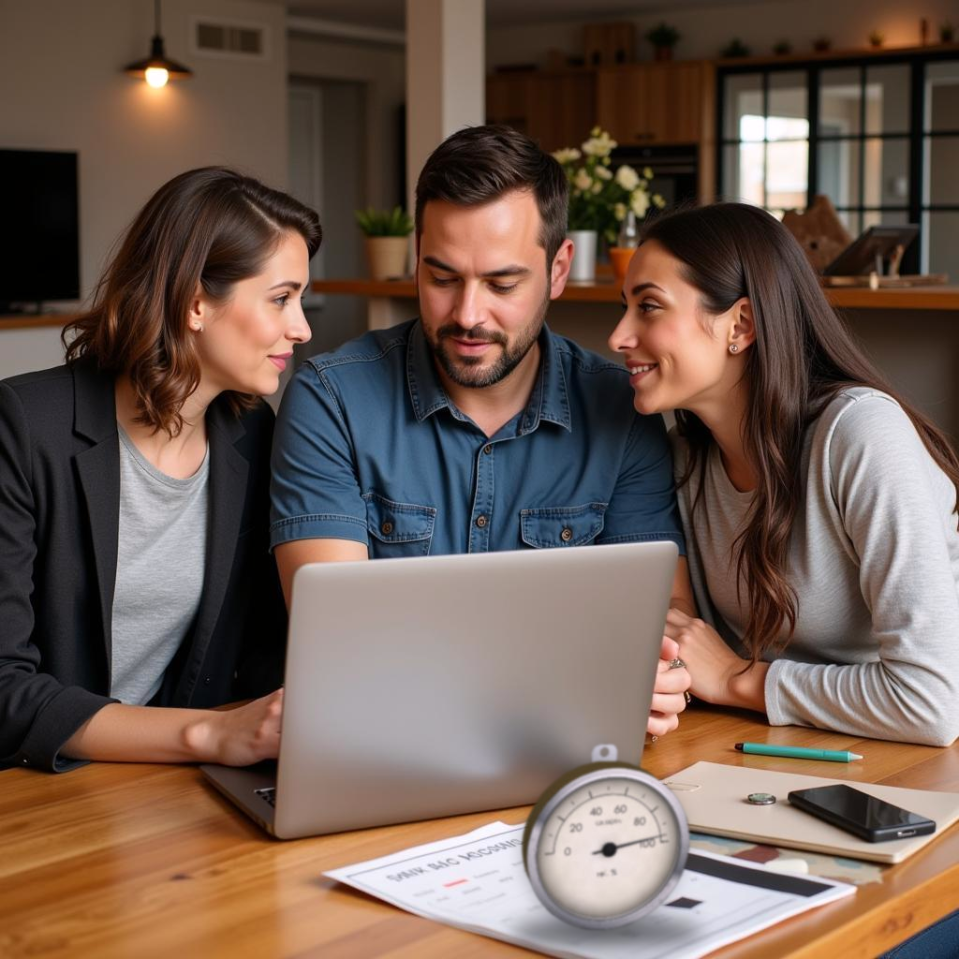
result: 95 %
